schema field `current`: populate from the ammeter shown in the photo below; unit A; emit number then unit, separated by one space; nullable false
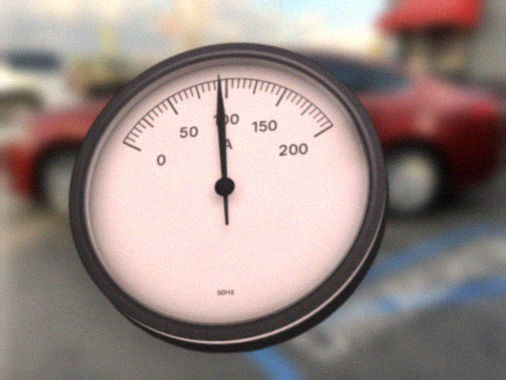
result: 95 A
